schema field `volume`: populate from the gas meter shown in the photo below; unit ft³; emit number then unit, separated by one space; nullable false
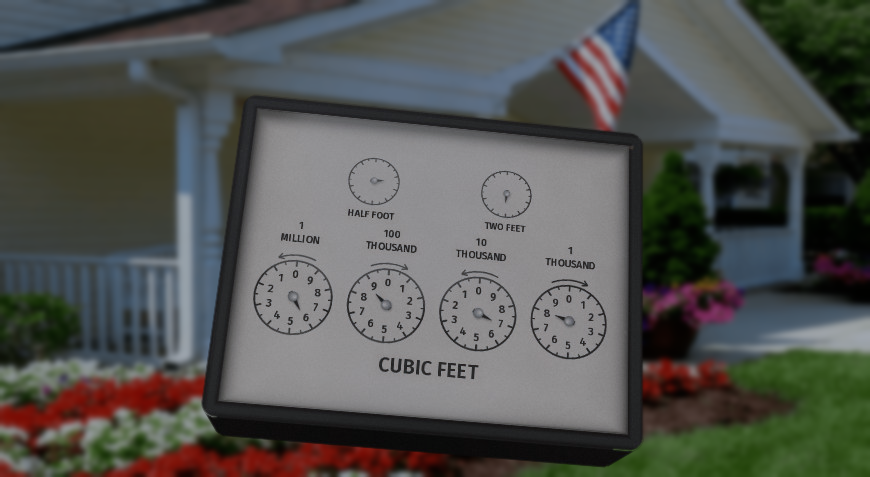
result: 586800 ft³
